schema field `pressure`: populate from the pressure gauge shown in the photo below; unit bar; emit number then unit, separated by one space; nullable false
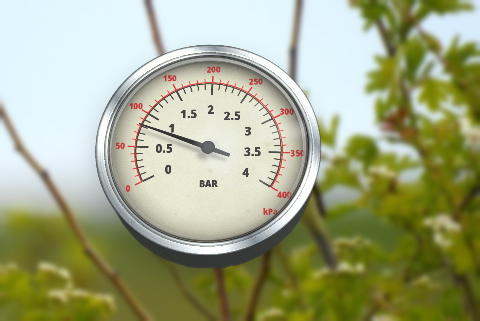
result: 0.8 bar
